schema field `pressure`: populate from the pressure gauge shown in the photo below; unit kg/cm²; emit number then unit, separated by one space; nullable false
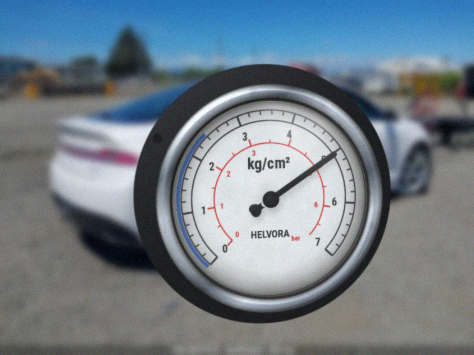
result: 5 kg/cm²
